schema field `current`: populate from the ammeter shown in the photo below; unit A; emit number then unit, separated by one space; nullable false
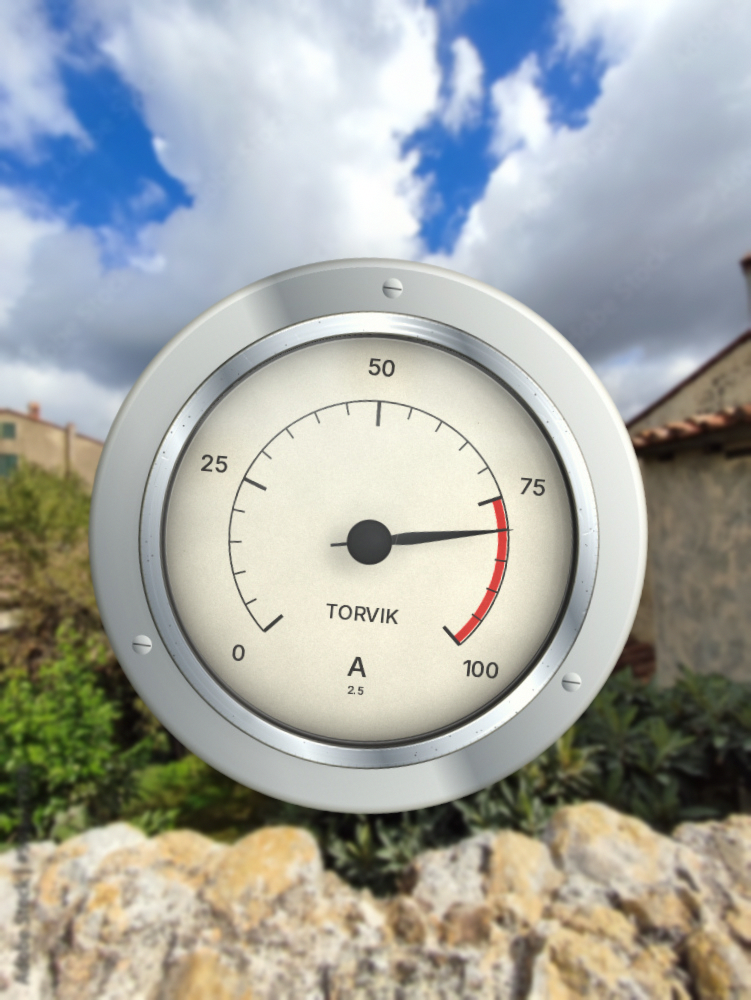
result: 80 A
